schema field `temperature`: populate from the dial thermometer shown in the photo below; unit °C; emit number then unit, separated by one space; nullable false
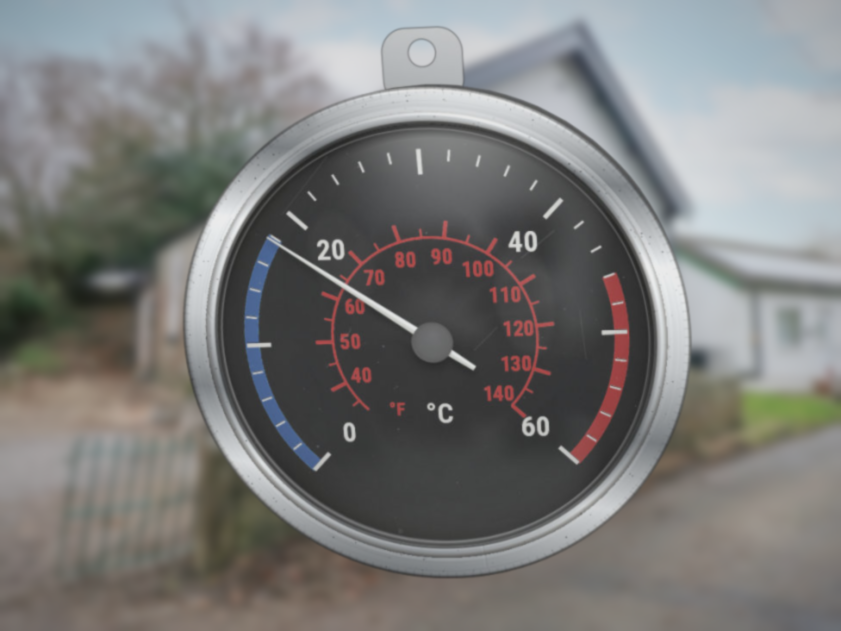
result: 18 °C
